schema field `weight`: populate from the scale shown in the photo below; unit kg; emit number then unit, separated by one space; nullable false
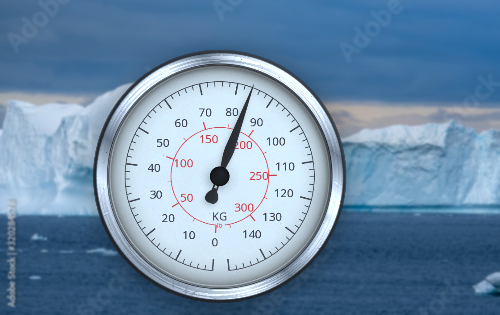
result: 84 kg
